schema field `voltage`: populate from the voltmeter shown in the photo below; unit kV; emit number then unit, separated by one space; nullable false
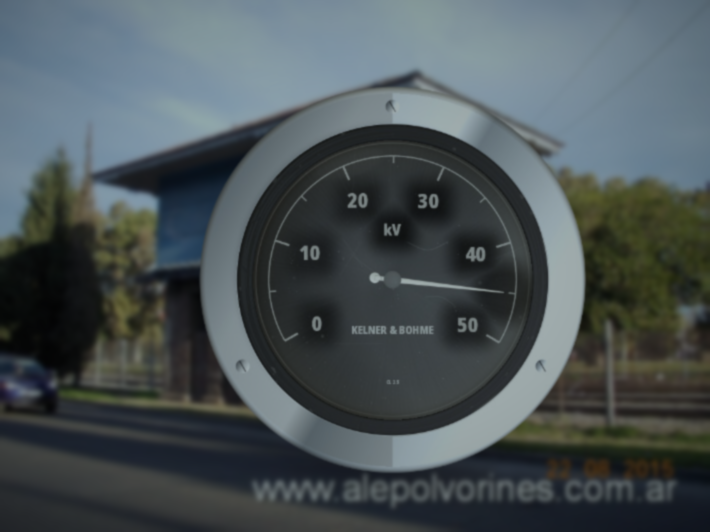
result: 45 kV
